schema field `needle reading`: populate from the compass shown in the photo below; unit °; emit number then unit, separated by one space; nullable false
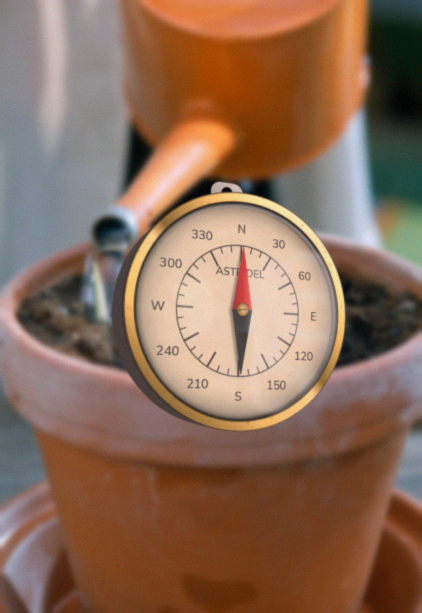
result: 0 °
